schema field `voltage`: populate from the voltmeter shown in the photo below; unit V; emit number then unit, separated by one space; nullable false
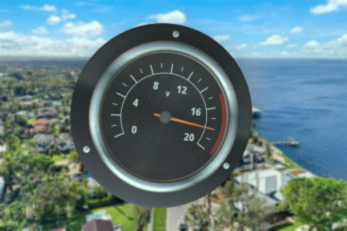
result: 18 V
